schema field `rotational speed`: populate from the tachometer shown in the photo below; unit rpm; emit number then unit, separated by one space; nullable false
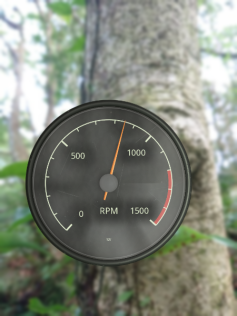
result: 850 rpm
